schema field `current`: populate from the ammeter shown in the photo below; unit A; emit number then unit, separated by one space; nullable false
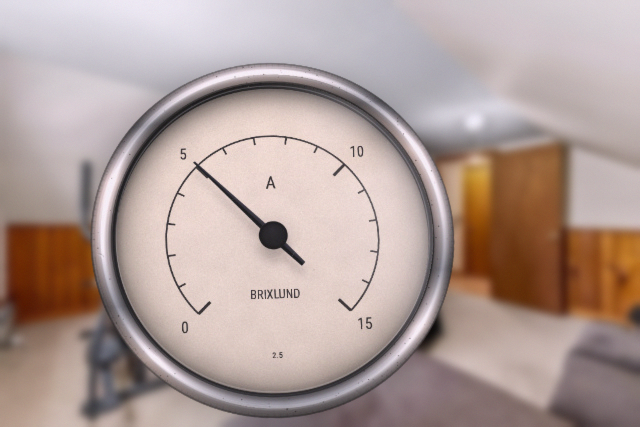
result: 5 A
